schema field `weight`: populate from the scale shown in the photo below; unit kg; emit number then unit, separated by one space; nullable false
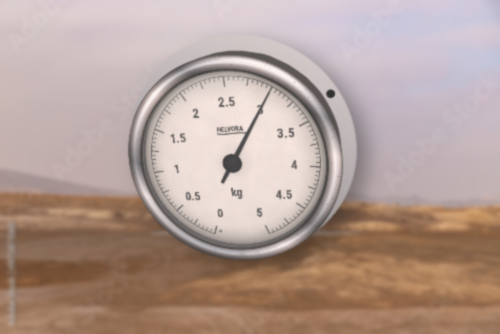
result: 3 kg
